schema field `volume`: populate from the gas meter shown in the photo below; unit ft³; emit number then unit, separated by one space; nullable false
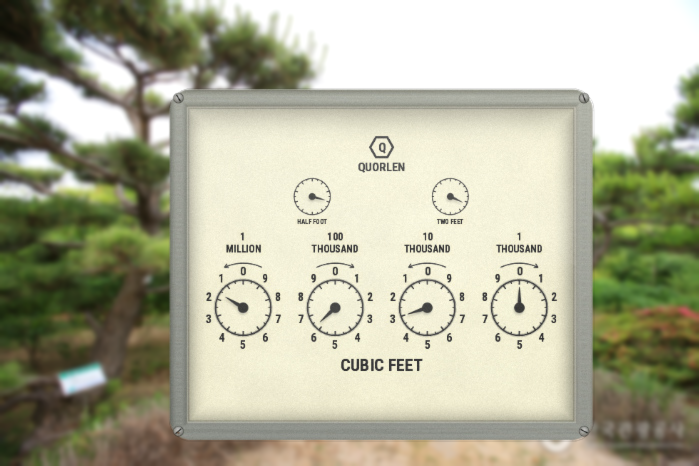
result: 163000 ft³
